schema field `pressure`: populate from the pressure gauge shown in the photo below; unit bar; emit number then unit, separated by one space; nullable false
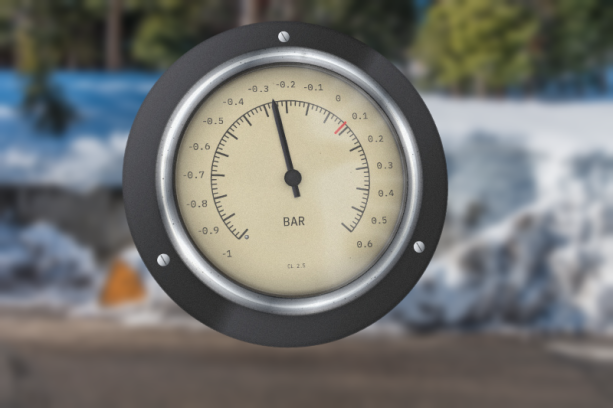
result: -0.26 bar
